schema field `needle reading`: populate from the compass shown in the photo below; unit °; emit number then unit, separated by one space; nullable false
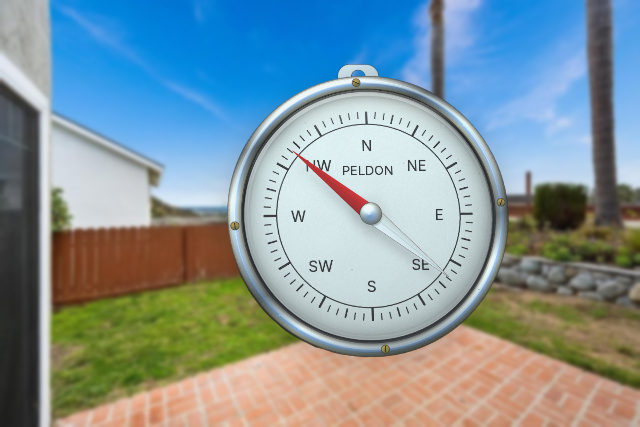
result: 310 °
